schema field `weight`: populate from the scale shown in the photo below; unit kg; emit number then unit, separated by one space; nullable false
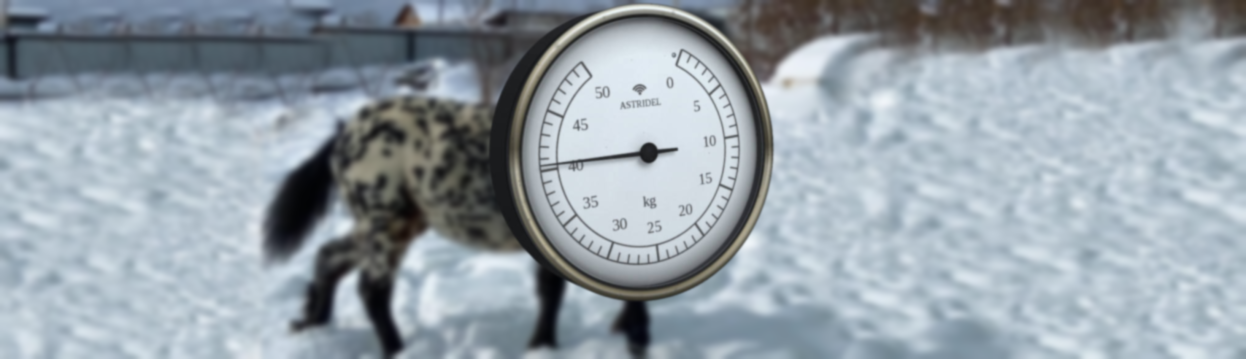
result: 40.5 kg
